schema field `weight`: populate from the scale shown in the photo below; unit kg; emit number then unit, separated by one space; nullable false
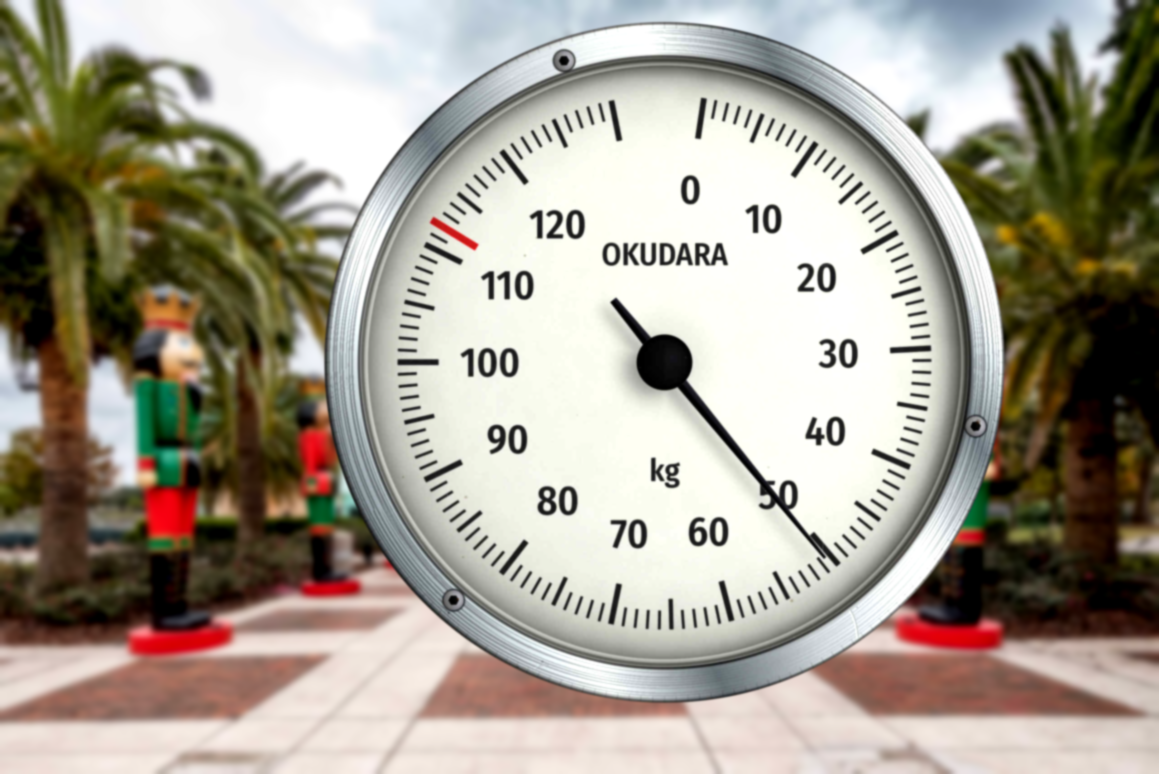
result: 50.5 kg
